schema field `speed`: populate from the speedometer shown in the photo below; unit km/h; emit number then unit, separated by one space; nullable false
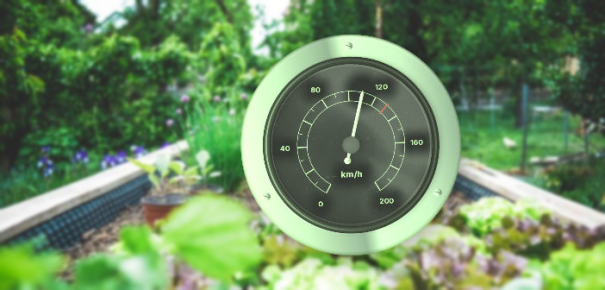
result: 110 km/h
